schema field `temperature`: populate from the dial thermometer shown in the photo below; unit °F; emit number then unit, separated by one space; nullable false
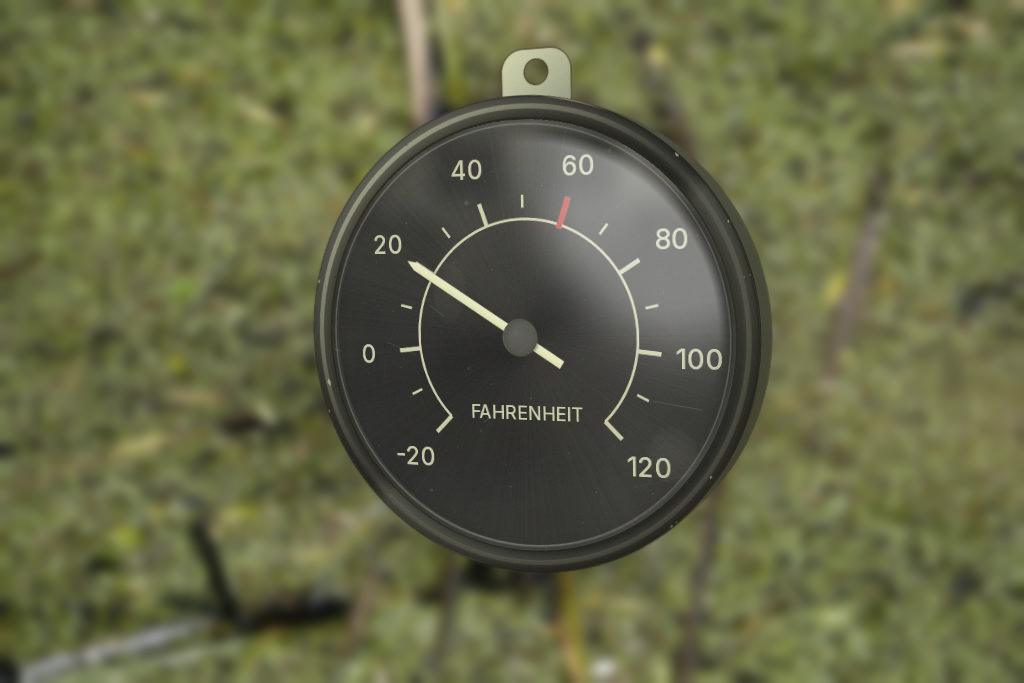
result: 20 °F
